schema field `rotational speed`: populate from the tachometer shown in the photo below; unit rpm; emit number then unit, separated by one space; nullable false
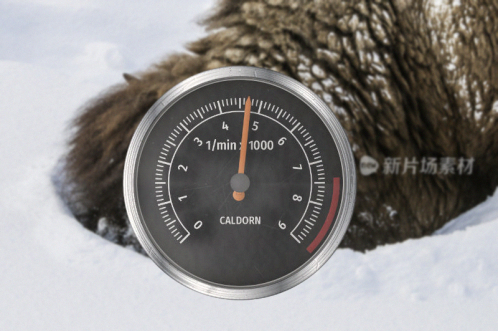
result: 4700 rpm
